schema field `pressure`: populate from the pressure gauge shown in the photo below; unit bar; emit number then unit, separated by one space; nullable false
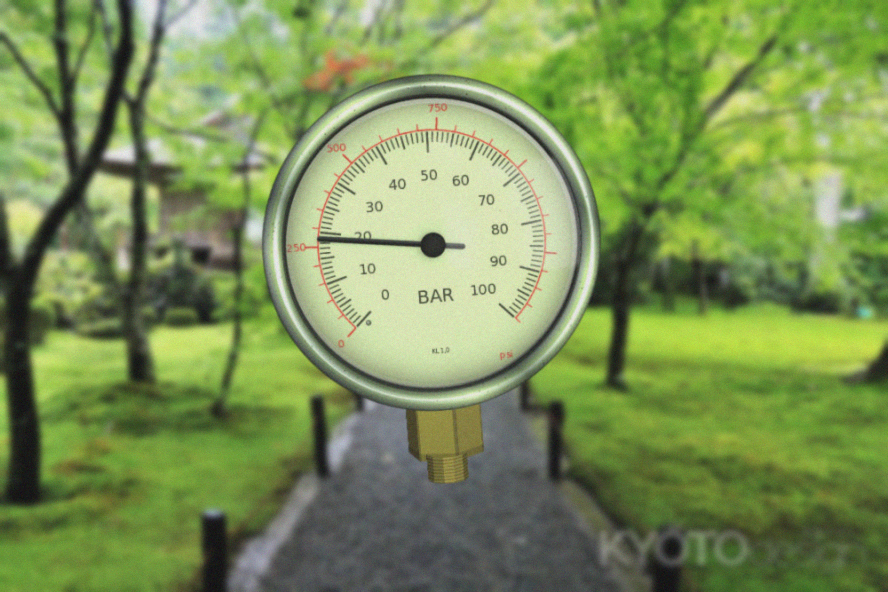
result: 19 bar
